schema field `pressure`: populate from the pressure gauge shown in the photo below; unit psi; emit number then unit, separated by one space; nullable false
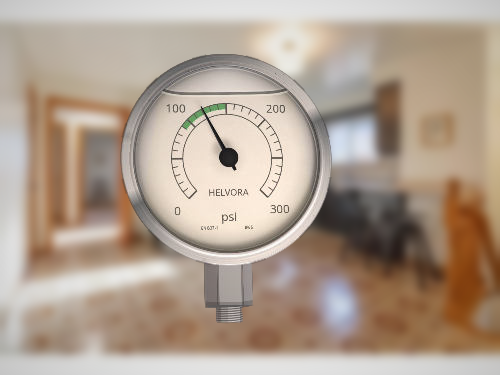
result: 120 psi
